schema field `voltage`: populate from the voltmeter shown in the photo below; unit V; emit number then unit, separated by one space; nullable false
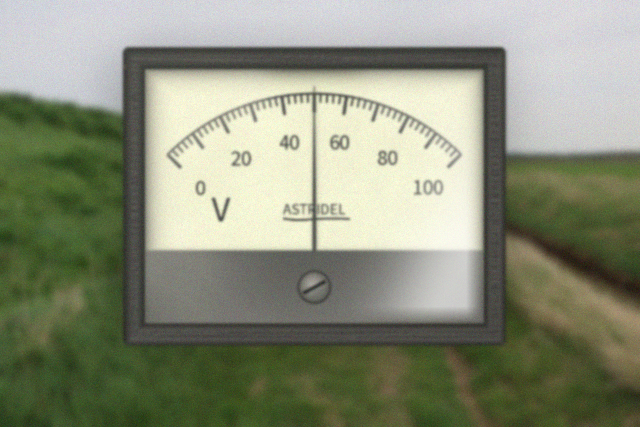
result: 50 V
